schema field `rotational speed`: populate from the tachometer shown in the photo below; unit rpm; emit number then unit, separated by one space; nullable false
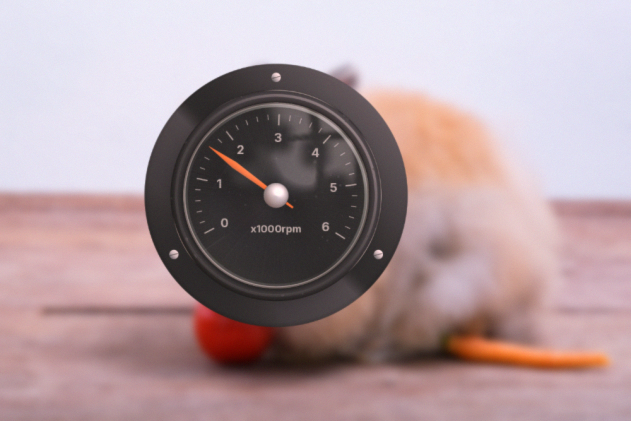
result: 1600 rpm
